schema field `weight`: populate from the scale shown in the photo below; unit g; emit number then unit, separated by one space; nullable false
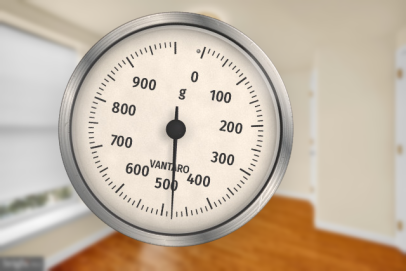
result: 480 g
